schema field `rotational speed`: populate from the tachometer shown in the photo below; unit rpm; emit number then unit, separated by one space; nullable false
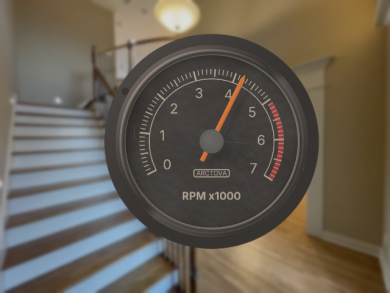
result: 4200 rpm
